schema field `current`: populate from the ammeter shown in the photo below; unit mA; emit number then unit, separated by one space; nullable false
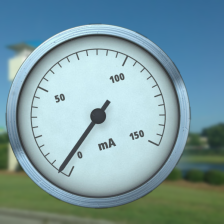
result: 5 mA
